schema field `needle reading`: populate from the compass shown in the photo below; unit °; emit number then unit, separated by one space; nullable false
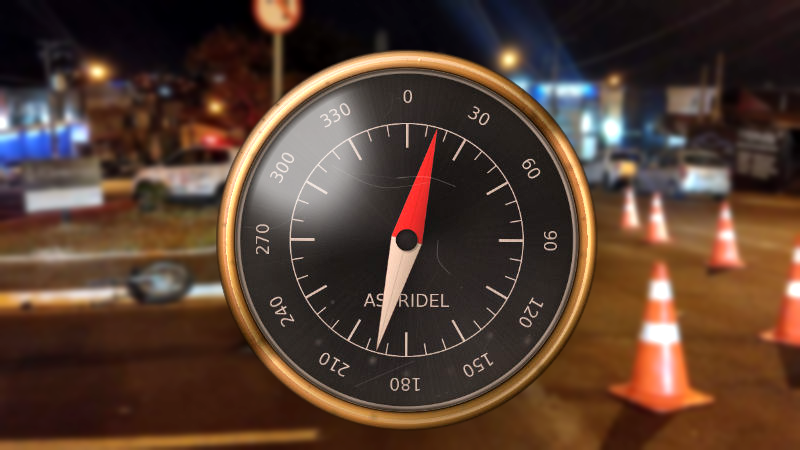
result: 15 °
